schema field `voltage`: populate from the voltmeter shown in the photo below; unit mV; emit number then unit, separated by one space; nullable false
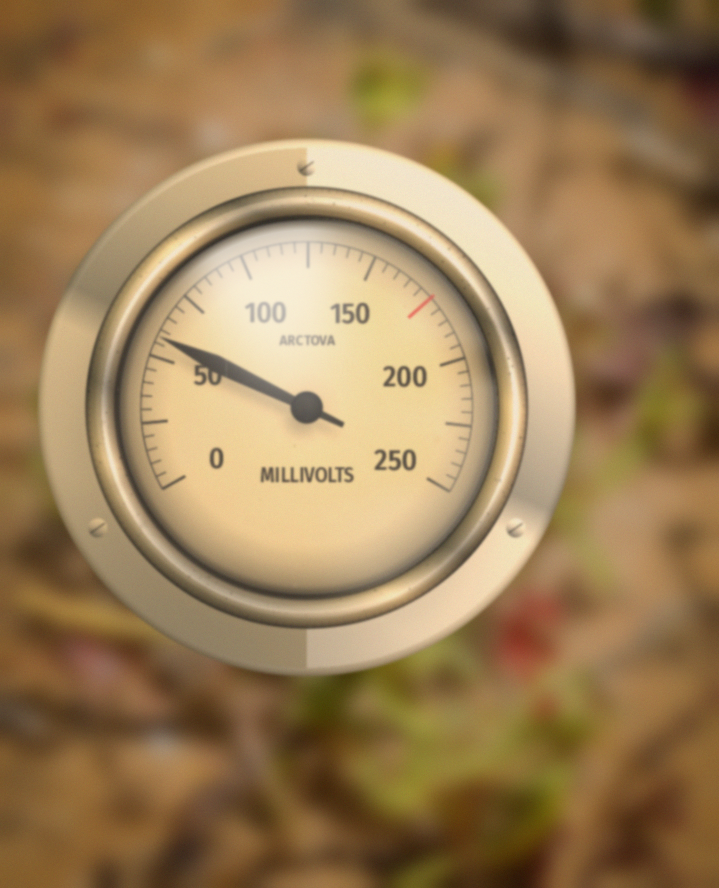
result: 57.5 mV
